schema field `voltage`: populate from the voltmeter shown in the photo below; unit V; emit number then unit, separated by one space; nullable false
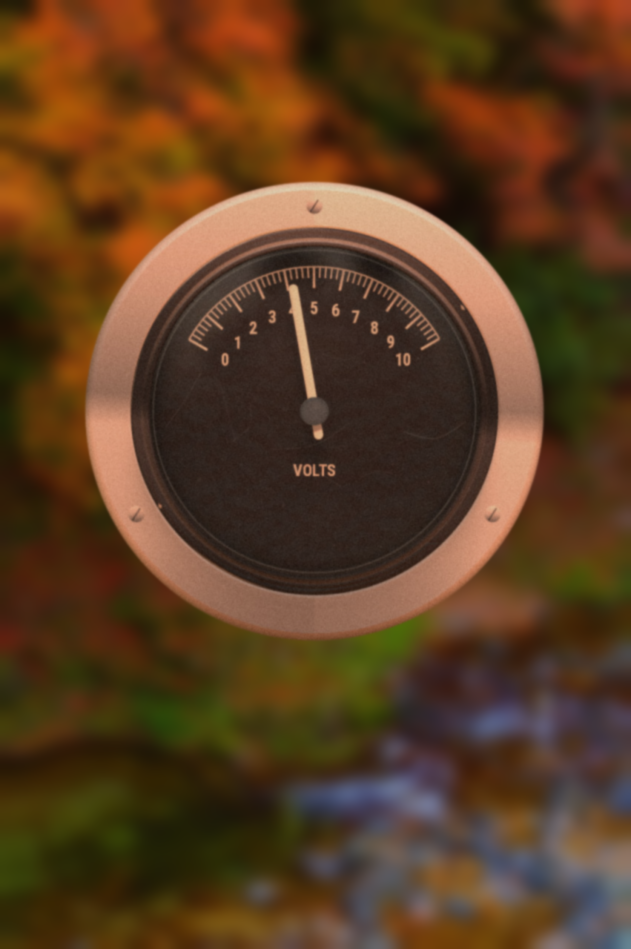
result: 4.2 V
